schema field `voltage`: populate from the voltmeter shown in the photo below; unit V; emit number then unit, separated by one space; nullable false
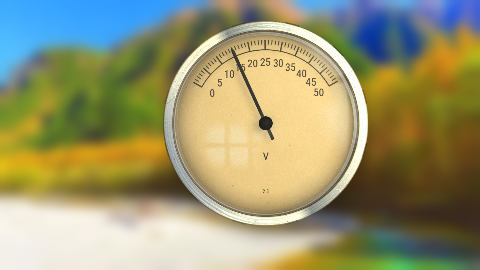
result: 15 V
